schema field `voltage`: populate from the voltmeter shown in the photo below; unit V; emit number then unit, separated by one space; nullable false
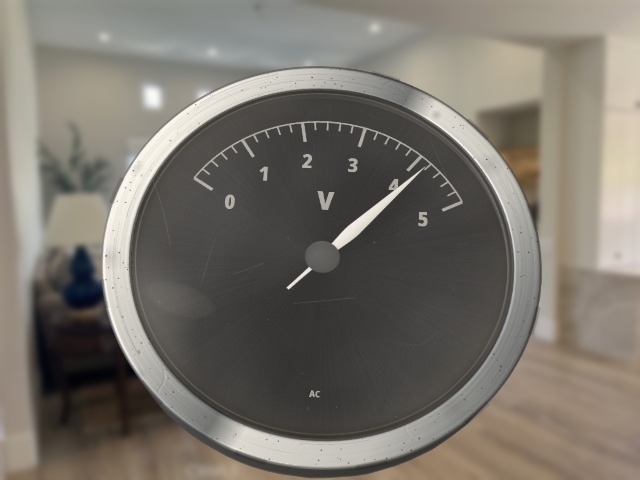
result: 4.2 V
